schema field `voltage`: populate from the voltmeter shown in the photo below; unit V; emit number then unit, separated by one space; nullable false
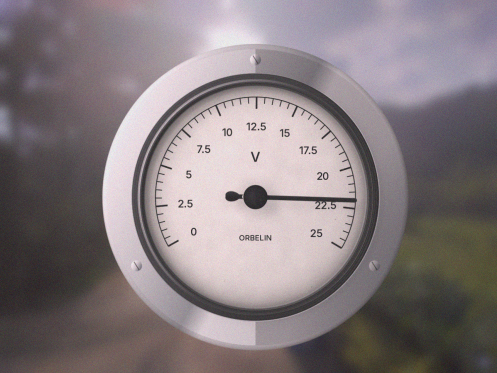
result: 22 V
